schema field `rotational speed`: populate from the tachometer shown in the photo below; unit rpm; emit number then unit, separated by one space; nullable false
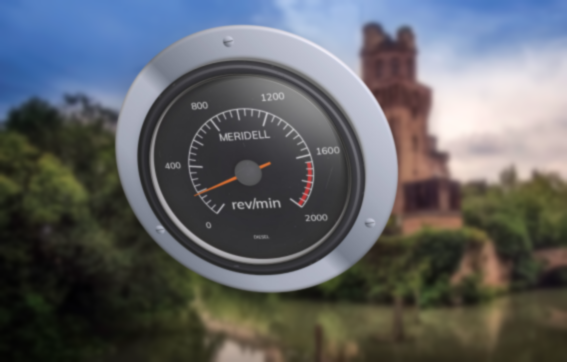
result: 200 rpm
